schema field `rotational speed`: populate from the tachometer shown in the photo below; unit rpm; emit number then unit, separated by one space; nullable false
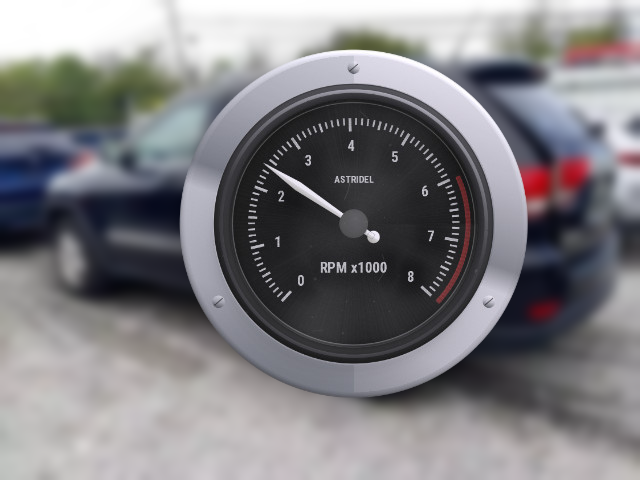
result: 2400 rpm
